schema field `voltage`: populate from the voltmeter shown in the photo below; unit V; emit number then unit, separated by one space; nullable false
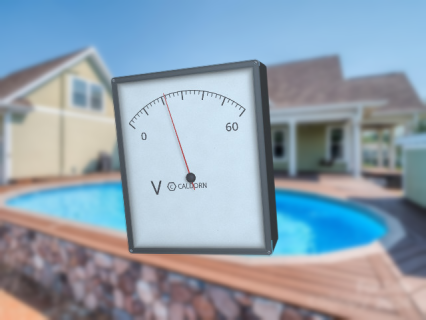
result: 22 V
